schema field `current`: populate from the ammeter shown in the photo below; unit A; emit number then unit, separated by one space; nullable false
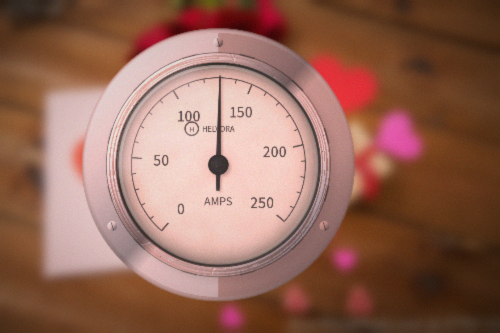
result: 130 A
